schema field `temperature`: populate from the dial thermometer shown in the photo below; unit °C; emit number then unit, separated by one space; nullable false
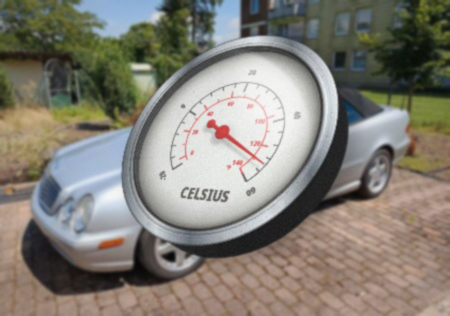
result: 54 °C
